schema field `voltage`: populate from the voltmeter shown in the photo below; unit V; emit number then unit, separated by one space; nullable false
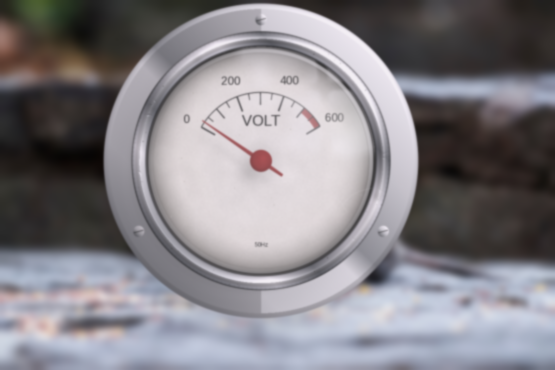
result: 25 V
